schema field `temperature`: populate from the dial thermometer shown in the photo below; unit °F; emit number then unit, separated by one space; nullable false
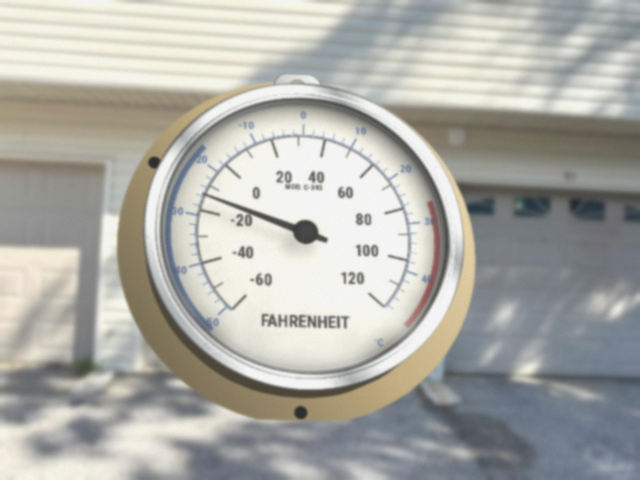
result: -15 °F
